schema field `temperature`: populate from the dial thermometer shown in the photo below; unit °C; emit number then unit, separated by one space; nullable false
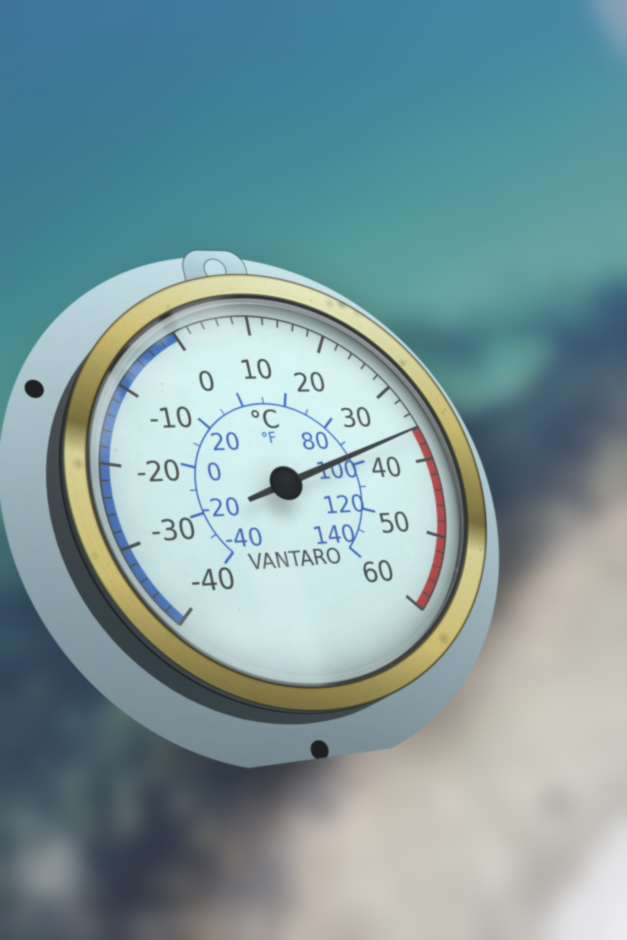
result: 36 °C
